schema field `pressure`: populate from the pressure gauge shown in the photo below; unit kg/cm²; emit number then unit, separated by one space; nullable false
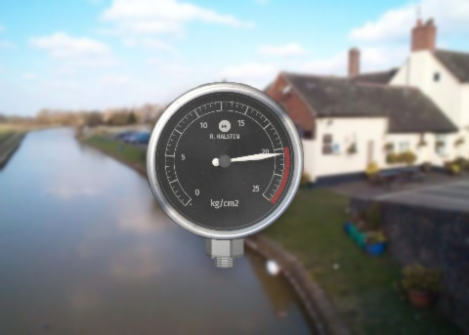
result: 20.5 kg/cm²
